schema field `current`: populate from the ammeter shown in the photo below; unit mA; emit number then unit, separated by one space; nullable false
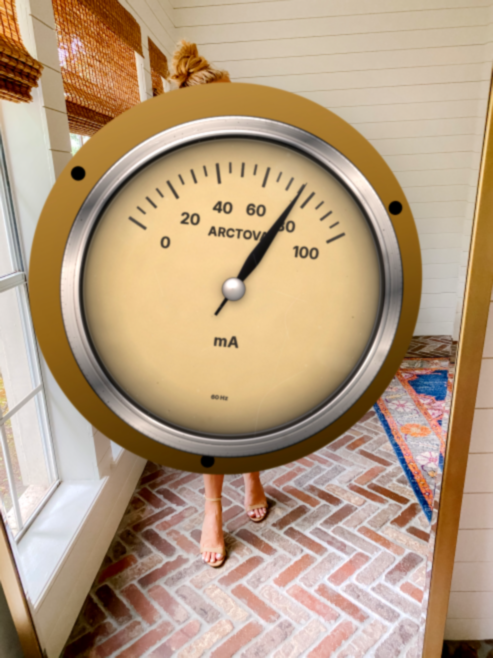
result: 75 mA
